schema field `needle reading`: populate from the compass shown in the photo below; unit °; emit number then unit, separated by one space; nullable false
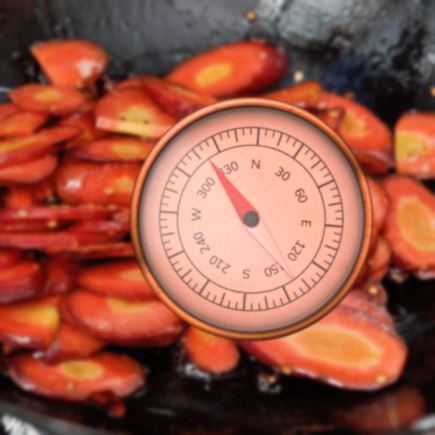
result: 320 °
